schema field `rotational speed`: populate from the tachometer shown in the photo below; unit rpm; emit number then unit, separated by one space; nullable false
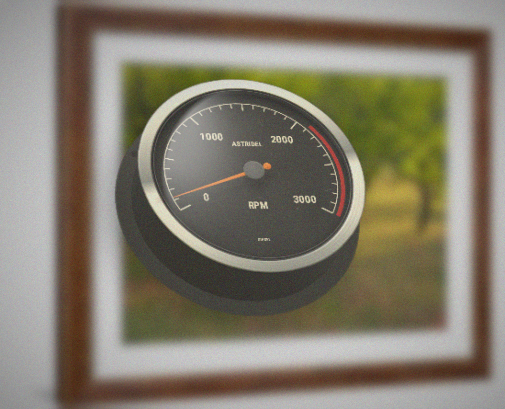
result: 100 rpm
